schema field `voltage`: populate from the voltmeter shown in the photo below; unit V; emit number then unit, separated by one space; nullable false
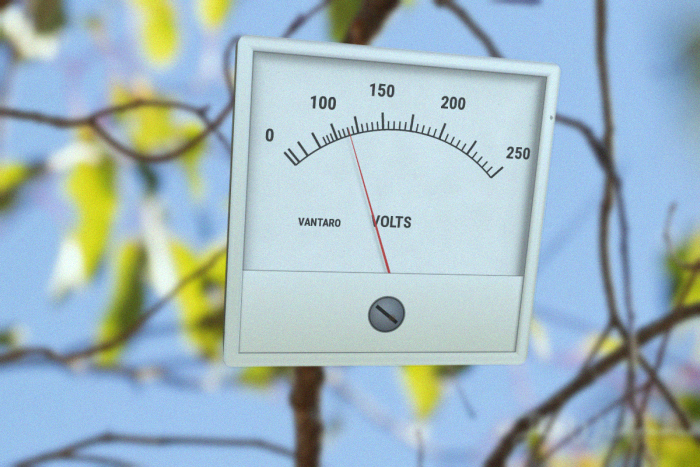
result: 115 V
